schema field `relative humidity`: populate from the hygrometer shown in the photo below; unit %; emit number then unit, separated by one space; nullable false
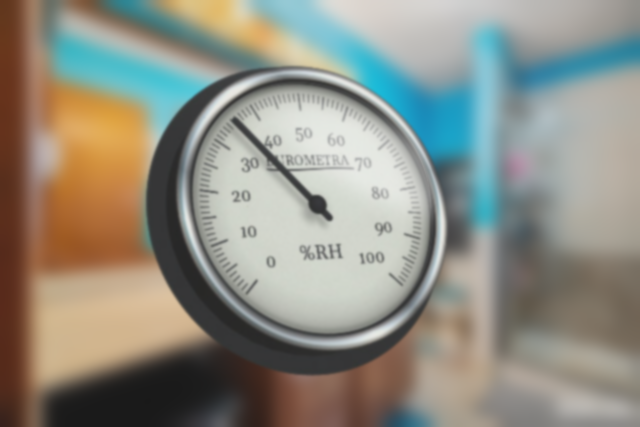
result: 35 %
